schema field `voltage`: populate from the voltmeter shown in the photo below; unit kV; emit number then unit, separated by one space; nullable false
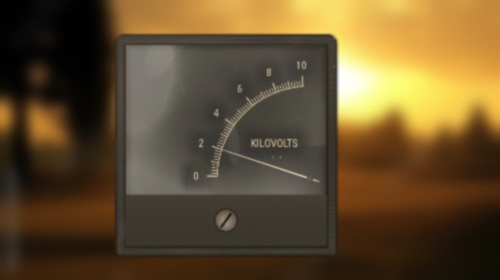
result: 2 kV
